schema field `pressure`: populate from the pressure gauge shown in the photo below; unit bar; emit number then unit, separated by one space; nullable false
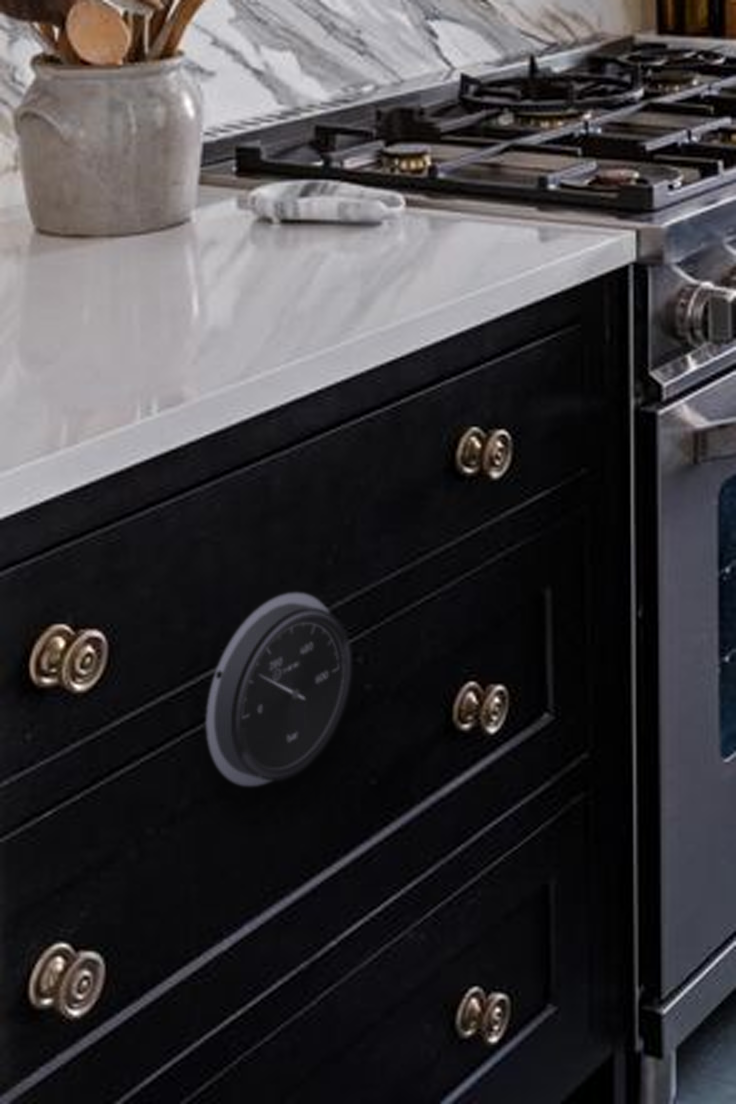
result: 125 bar
